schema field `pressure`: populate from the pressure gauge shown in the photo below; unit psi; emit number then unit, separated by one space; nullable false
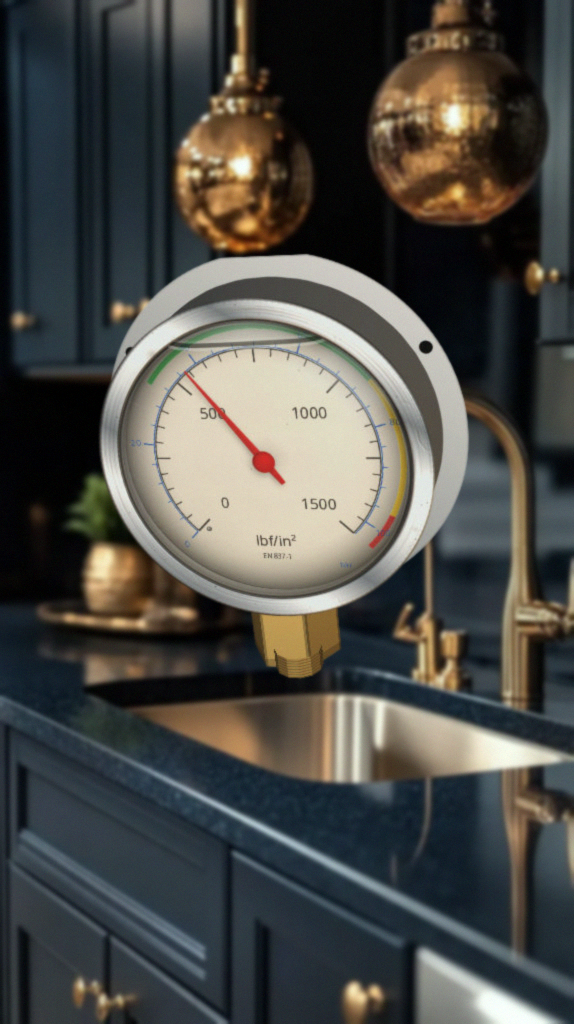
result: 550 psi
